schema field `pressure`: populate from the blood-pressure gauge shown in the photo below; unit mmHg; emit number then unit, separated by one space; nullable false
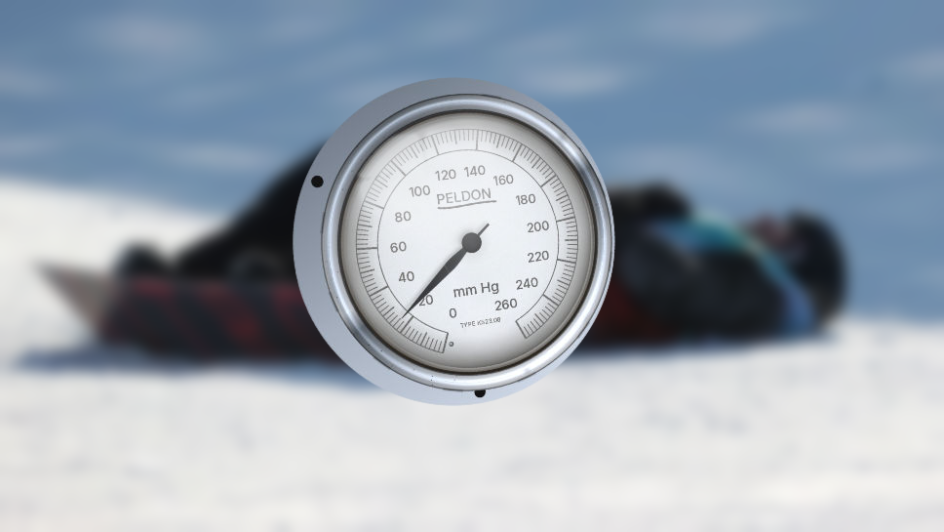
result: 24 mmHg
